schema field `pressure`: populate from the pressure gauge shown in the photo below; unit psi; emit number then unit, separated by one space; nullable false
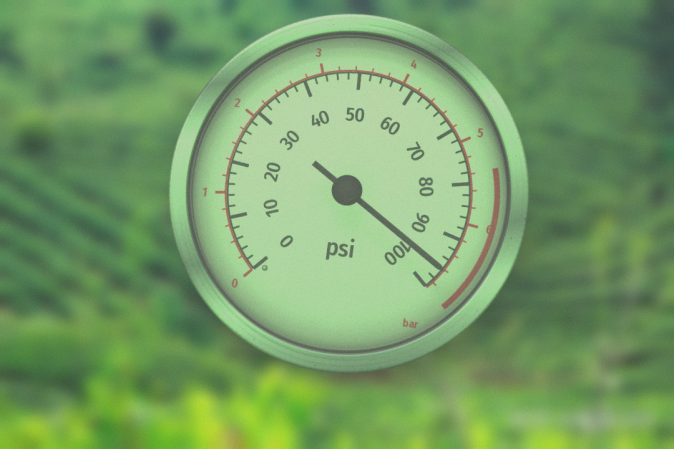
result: 96 psi
